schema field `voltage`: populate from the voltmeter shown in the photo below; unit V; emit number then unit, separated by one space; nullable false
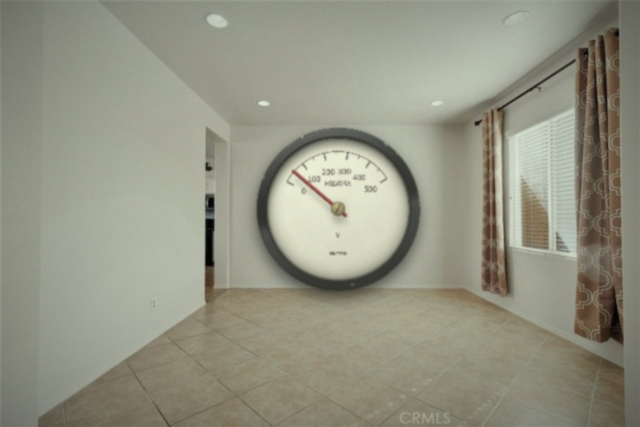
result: 50 V
